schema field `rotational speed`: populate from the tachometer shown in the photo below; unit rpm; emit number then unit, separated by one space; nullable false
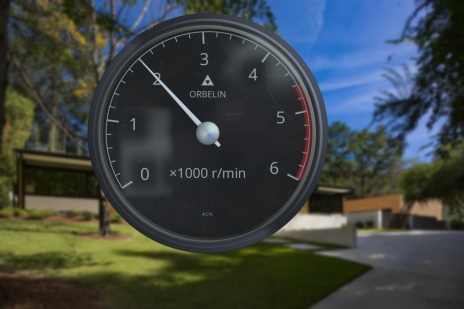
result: 2000 rpm
